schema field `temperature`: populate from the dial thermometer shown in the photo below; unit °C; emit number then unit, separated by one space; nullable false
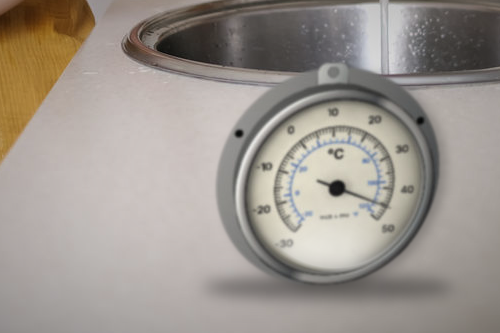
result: 45 °C
